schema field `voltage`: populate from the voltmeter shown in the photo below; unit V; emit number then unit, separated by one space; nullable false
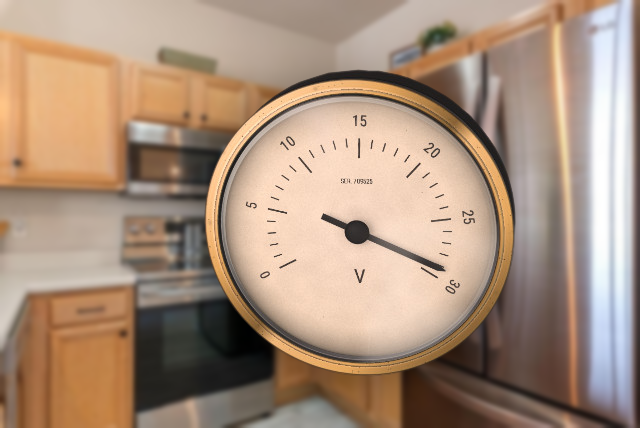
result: 29 V
